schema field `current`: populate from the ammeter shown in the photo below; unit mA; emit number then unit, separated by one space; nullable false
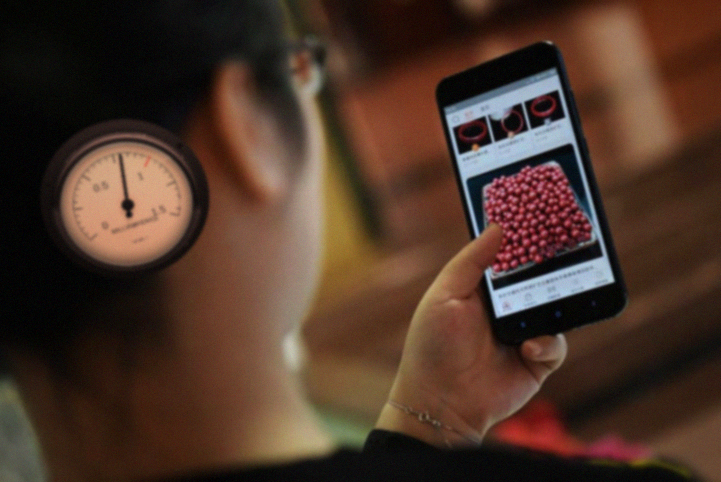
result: 0.8 mA
